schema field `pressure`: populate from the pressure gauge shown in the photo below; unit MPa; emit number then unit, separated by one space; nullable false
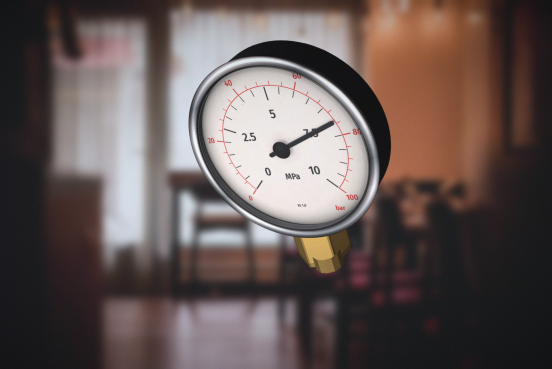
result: 7.5 MPa
